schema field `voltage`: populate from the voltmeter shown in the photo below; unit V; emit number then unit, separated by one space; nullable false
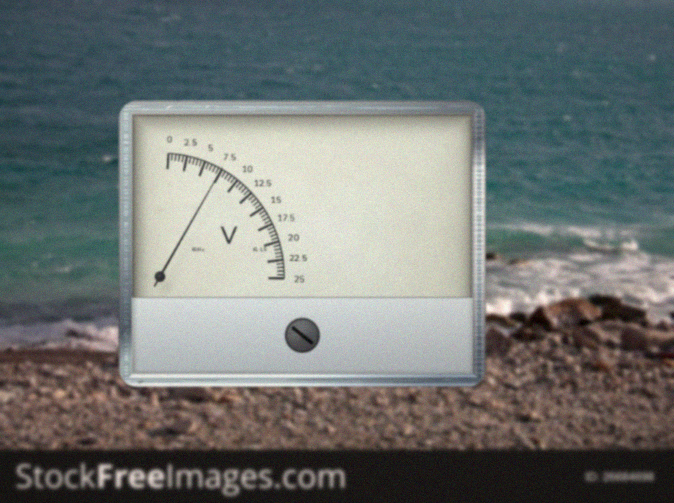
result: 7.5 V
